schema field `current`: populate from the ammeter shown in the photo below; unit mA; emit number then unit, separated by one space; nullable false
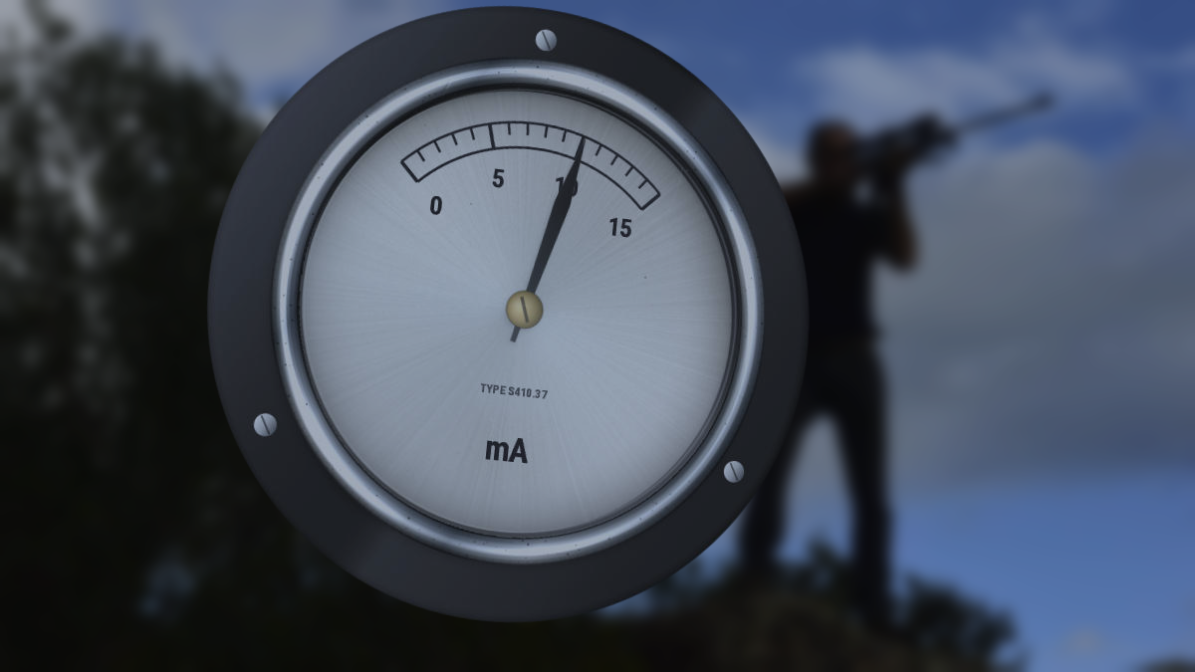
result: 10 mA
